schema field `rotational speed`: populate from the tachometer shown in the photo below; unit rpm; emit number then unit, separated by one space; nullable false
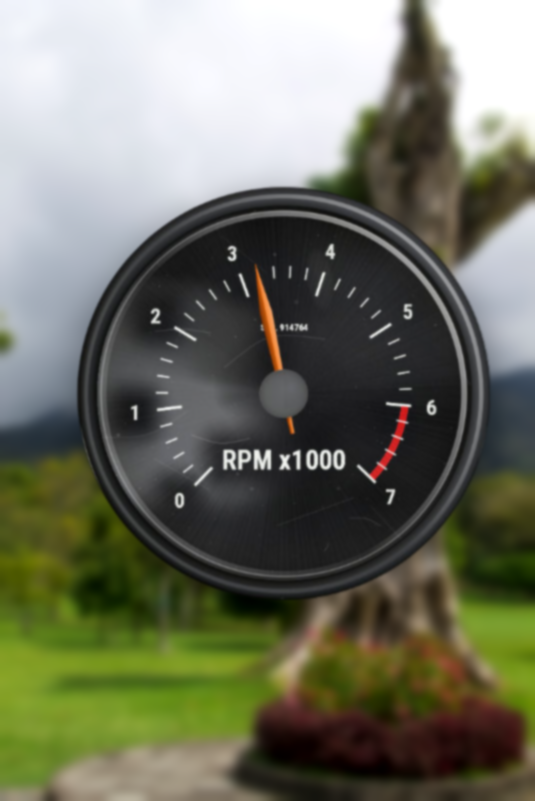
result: 3200 rpm
